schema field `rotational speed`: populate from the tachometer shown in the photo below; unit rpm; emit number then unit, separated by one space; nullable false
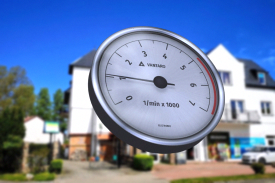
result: 1000 rpm
